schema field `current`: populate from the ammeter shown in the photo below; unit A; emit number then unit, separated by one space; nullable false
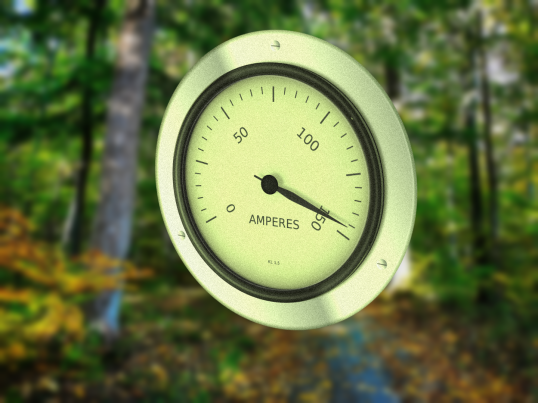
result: 145 A
